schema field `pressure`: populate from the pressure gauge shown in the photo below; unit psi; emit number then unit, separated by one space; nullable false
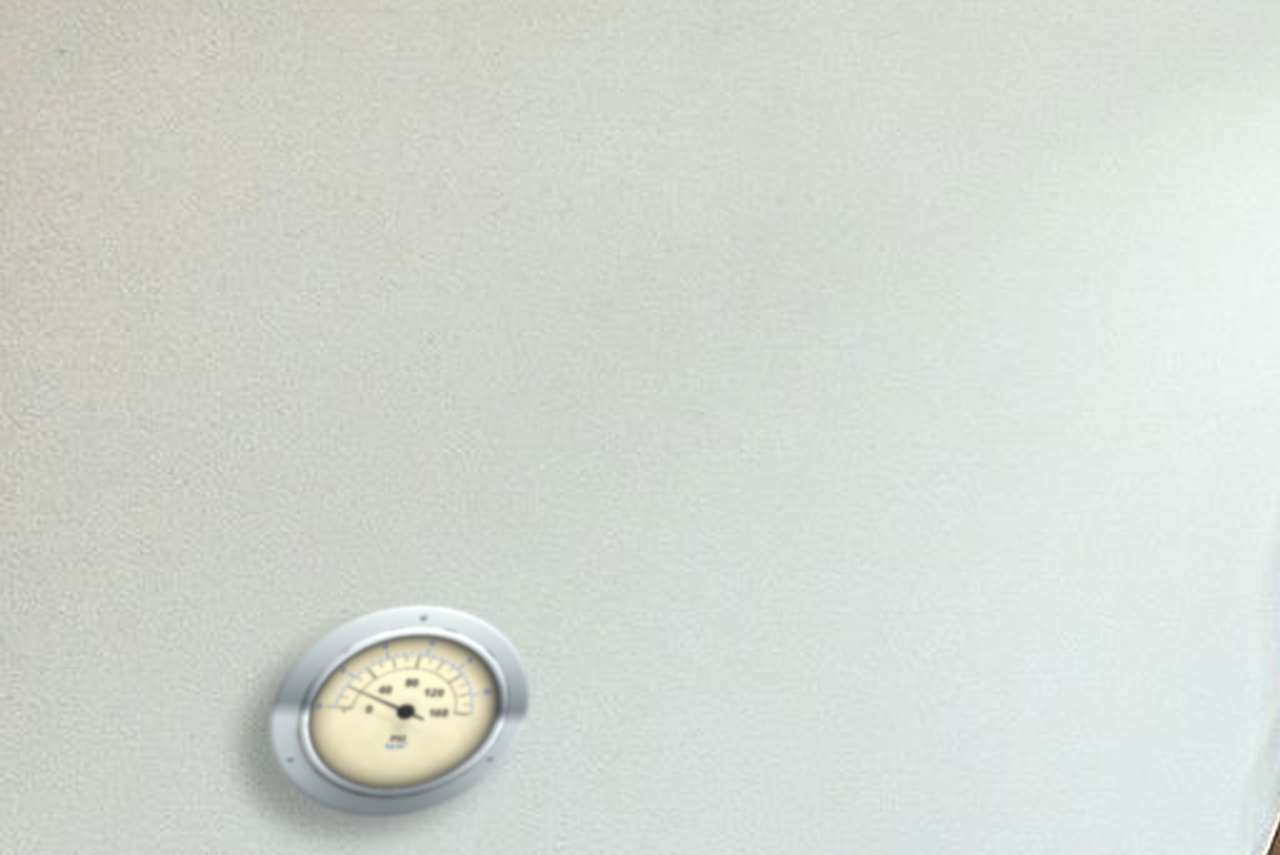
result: 20 psi
